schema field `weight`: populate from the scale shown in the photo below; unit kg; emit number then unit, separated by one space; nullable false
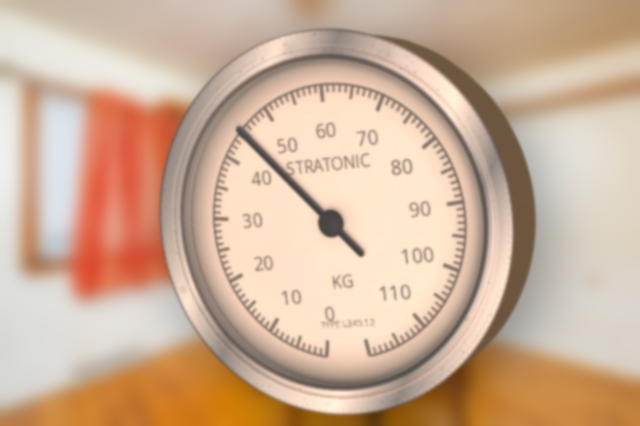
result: 45 kg
